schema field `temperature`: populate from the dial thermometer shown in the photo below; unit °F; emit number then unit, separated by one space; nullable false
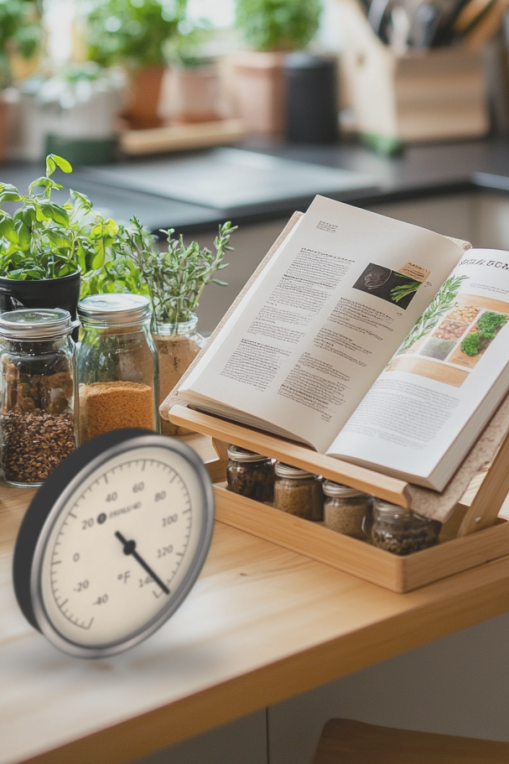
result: 136 °F
